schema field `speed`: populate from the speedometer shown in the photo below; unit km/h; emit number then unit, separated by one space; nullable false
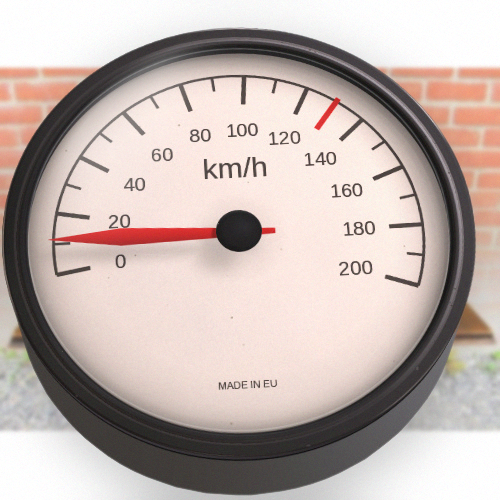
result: 10 km/h
